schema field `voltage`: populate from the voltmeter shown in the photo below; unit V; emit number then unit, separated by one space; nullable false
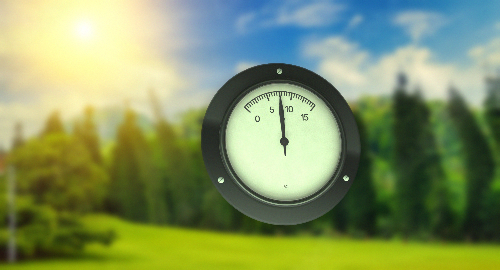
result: 7.5 V
